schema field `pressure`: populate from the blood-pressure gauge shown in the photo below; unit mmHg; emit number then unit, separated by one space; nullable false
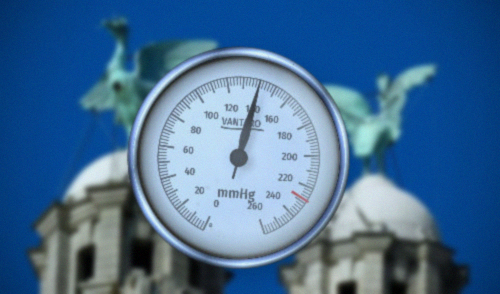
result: 140 mmHg
